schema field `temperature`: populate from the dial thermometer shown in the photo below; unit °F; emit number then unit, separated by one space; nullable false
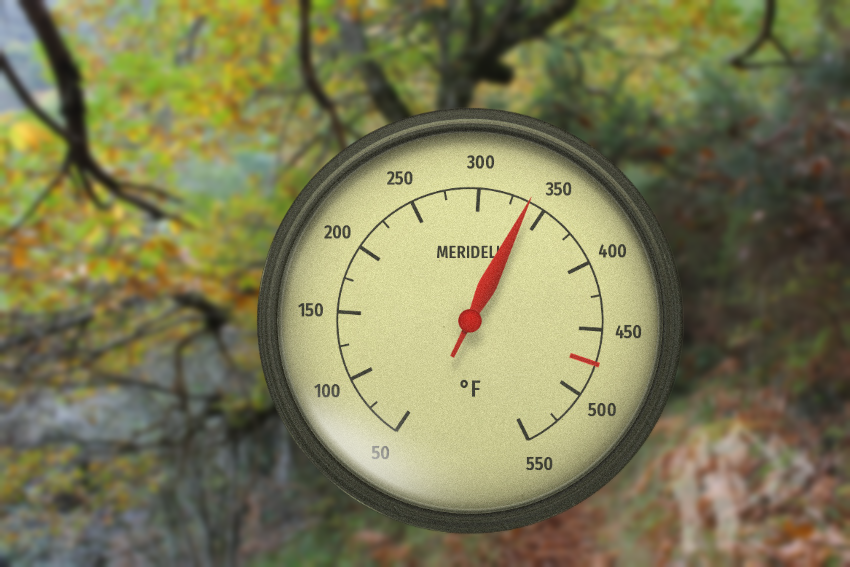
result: 337.5 °F
